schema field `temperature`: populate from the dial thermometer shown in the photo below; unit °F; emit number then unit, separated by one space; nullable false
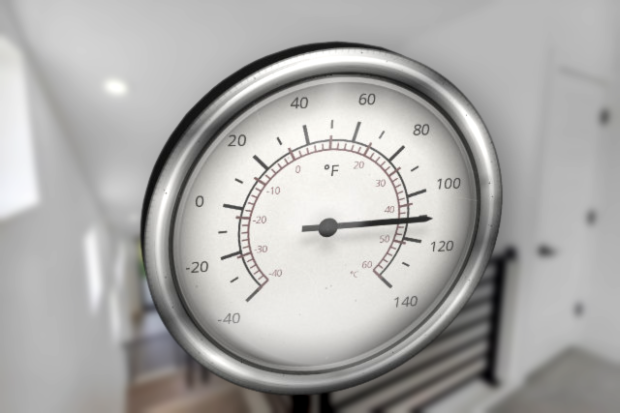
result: 110 °F
